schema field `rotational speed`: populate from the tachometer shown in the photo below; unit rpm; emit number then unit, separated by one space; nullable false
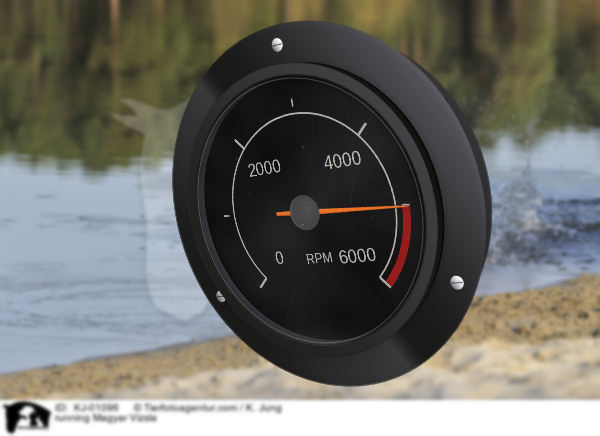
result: 5000 rpm
